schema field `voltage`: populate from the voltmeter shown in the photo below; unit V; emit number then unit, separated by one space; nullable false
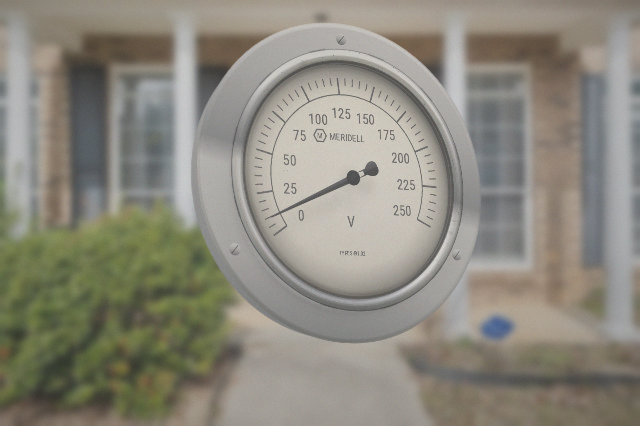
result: 10 V
